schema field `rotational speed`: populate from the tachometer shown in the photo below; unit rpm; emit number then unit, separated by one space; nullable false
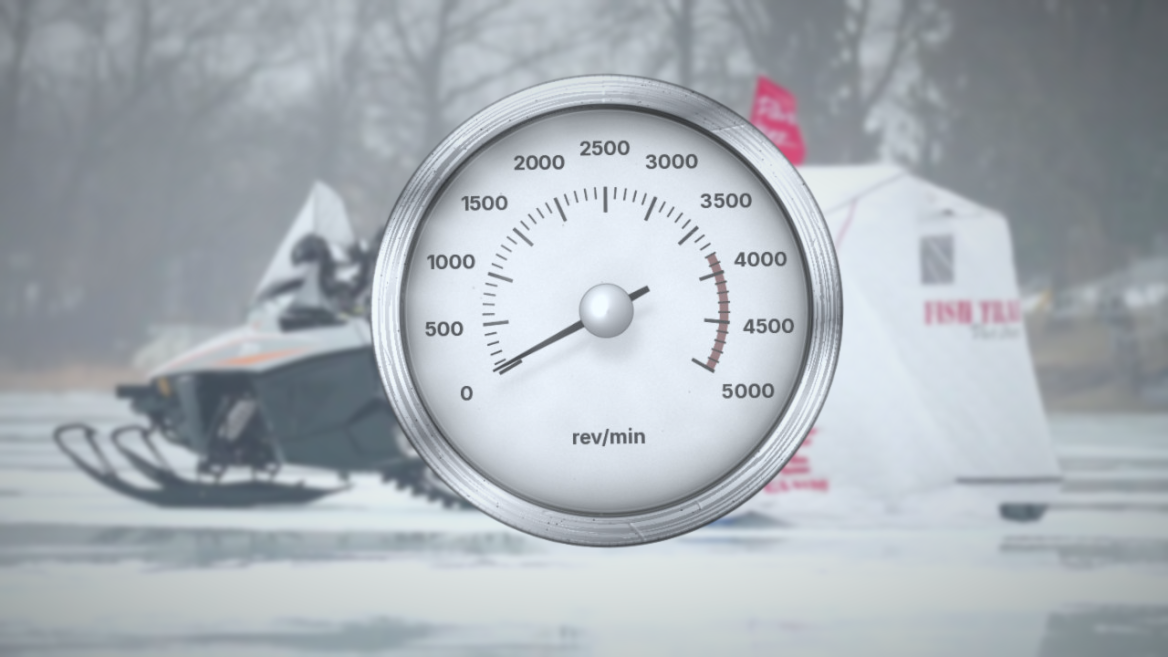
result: 50 rpm
